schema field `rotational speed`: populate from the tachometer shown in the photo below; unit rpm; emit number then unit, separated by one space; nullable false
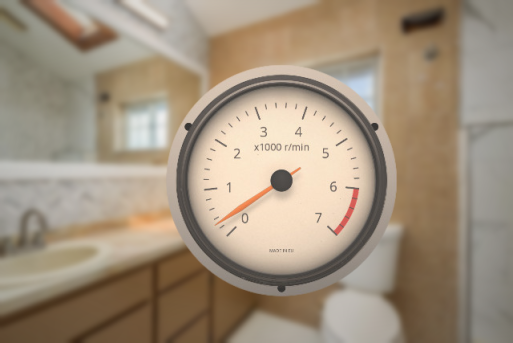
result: 300 rpm
